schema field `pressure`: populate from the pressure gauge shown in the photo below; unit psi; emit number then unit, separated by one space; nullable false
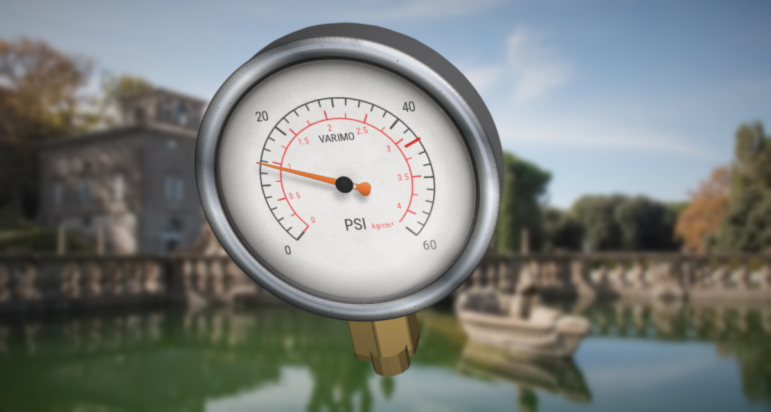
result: 14 psi
